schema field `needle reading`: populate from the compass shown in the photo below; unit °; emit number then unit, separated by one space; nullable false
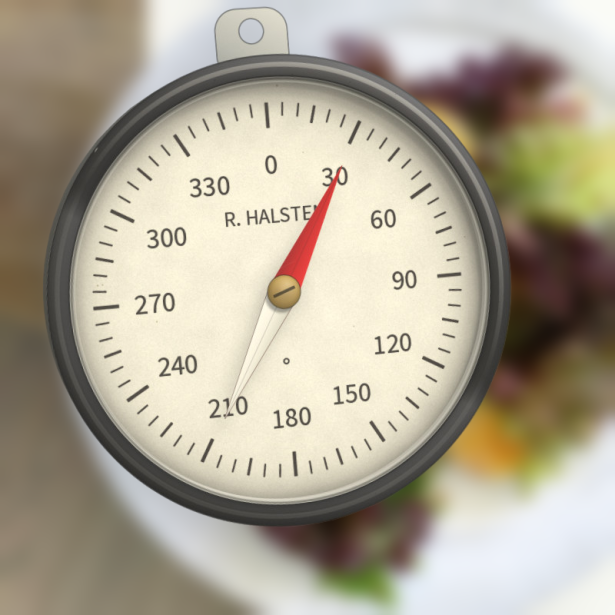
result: 30 °
